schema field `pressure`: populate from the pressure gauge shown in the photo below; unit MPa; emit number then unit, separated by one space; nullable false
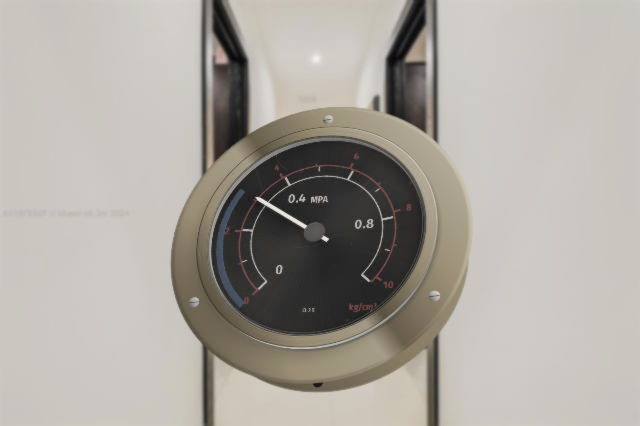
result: 0.3 MPa
